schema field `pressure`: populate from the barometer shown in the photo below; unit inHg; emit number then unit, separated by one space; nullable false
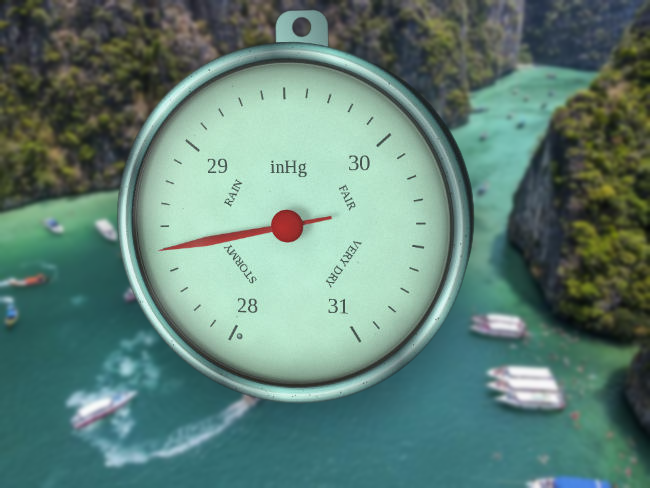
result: 28.5 inHg
